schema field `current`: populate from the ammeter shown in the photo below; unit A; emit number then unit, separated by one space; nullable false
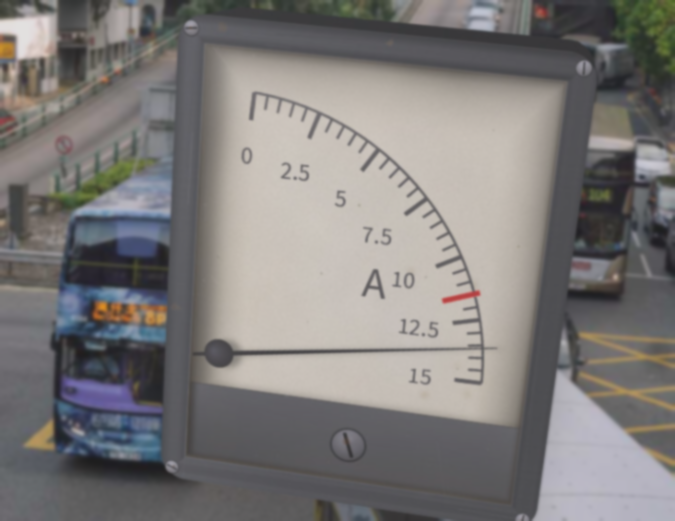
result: 13.5 A
